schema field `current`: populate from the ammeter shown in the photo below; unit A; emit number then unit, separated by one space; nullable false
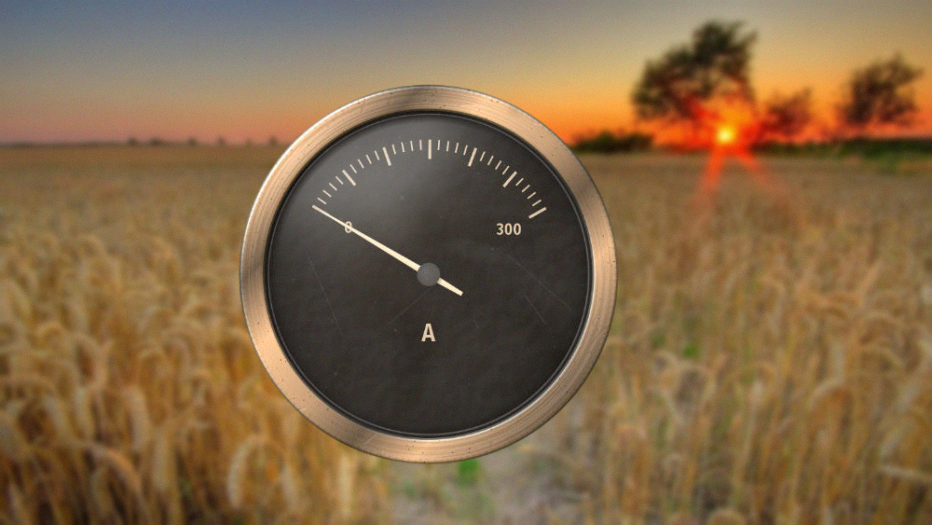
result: 0 A
